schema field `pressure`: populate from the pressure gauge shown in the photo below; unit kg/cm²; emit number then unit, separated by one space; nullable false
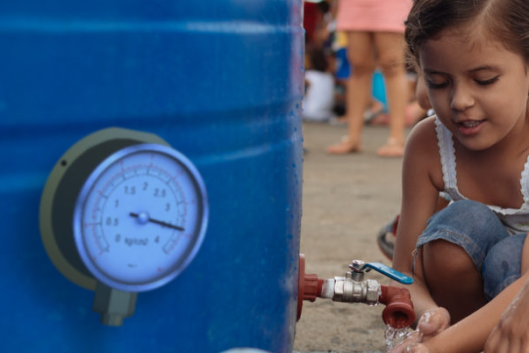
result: 3.5 kg/cm²
